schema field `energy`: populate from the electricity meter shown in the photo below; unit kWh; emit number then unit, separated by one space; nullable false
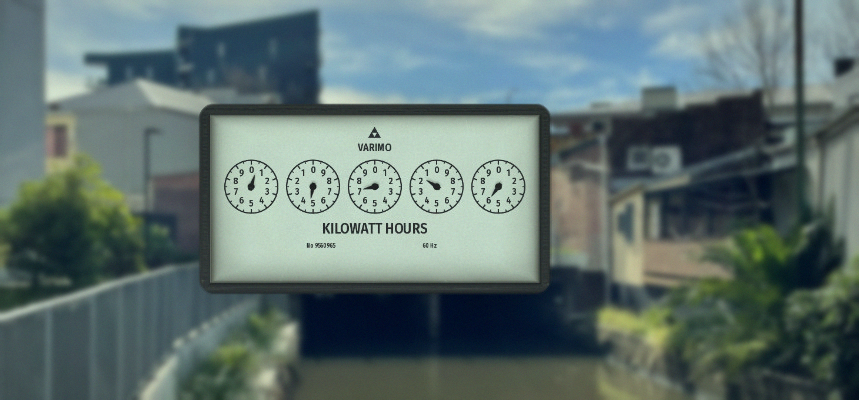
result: 4716 kWh
